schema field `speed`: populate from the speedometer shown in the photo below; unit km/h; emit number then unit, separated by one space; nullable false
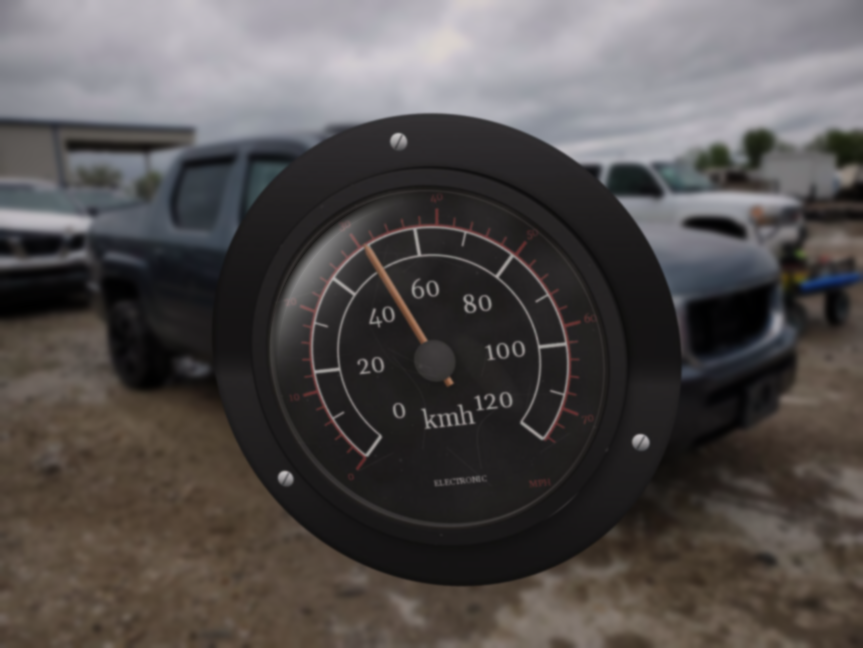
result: 50 km/h
